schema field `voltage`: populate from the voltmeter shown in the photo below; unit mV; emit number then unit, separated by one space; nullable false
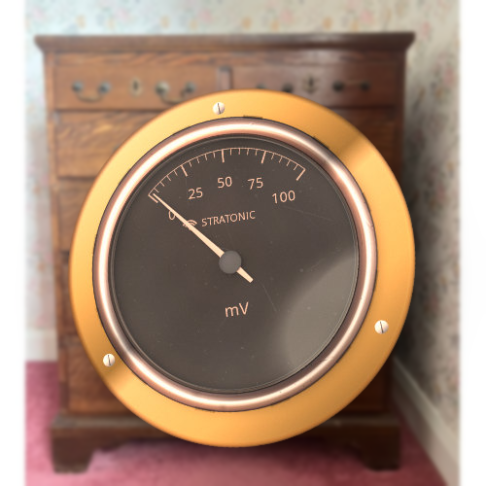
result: 2.5 mV
